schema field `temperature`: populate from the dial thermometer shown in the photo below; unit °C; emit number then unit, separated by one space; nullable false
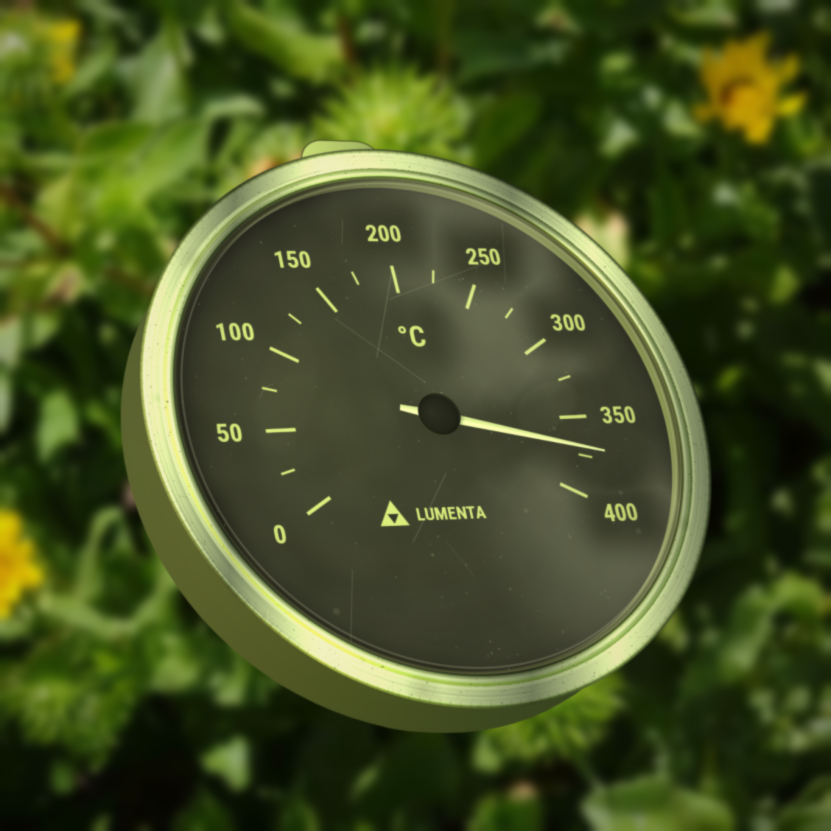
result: 375 °C
